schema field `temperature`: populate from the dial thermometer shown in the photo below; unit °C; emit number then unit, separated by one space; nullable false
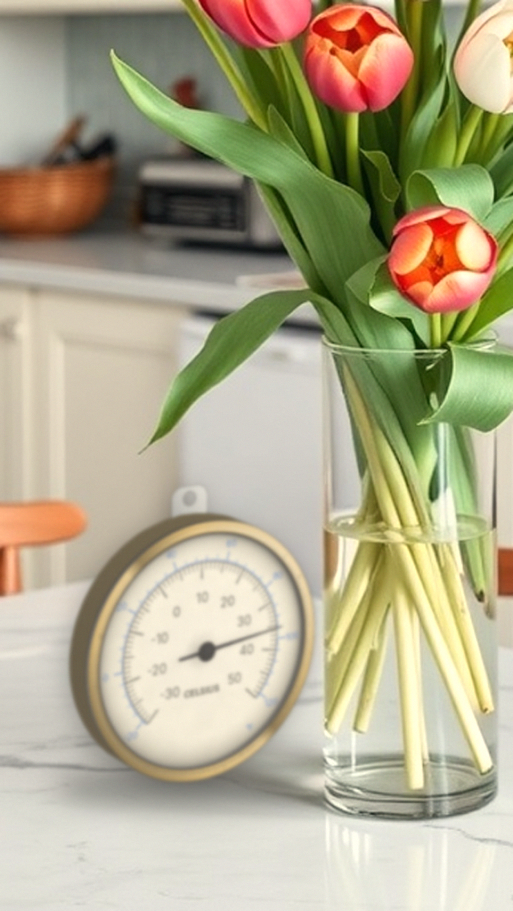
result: 35 °C
